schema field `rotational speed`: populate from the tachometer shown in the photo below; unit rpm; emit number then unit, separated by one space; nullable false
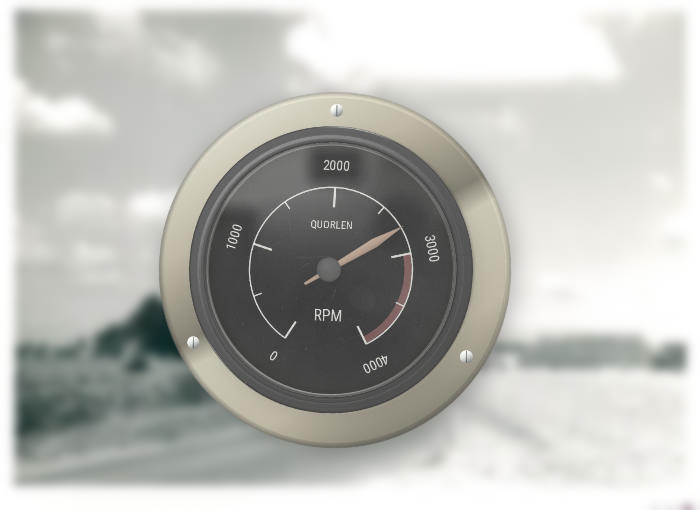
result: 2750 rpm
